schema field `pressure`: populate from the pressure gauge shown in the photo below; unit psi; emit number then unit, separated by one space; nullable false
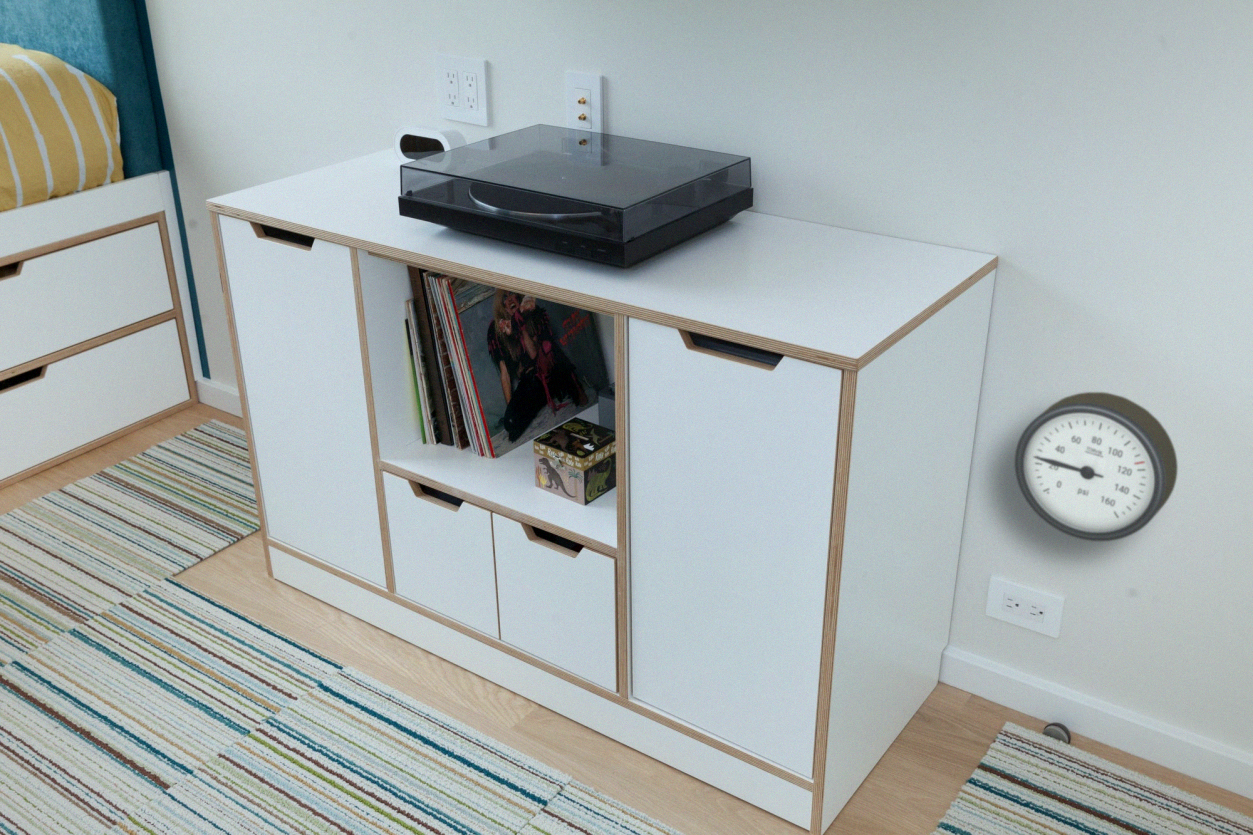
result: 25 psi
